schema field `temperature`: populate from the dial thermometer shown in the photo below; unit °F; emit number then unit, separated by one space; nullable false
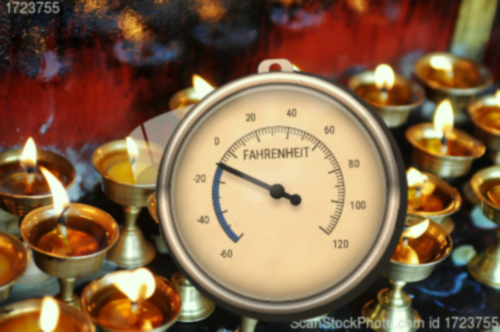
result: -10 °F
